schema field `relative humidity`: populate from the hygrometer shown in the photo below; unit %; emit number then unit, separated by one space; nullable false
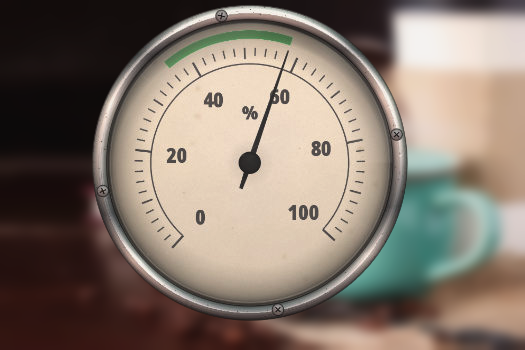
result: 58 %
